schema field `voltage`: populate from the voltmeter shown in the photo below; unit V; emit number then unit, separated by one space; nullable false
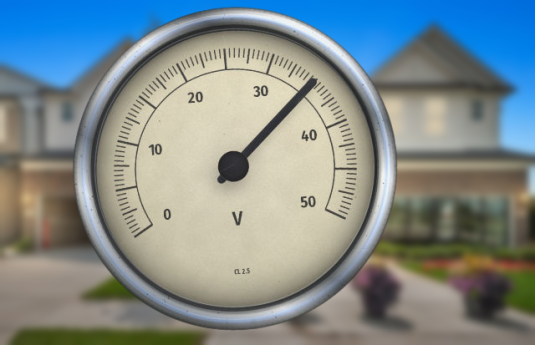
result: 35 V
